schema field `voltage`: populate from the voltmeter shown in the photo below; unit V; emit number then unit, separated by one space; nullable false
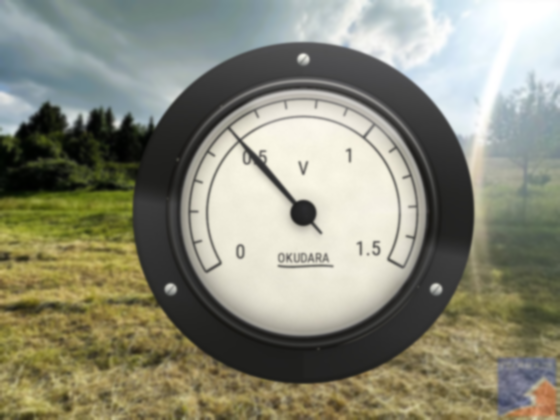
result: 0.5 V
